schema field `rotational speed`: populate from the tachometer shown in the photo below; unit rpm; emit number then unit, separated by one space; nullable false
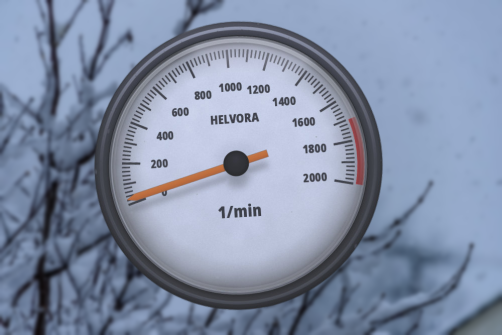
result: 20 rpm
